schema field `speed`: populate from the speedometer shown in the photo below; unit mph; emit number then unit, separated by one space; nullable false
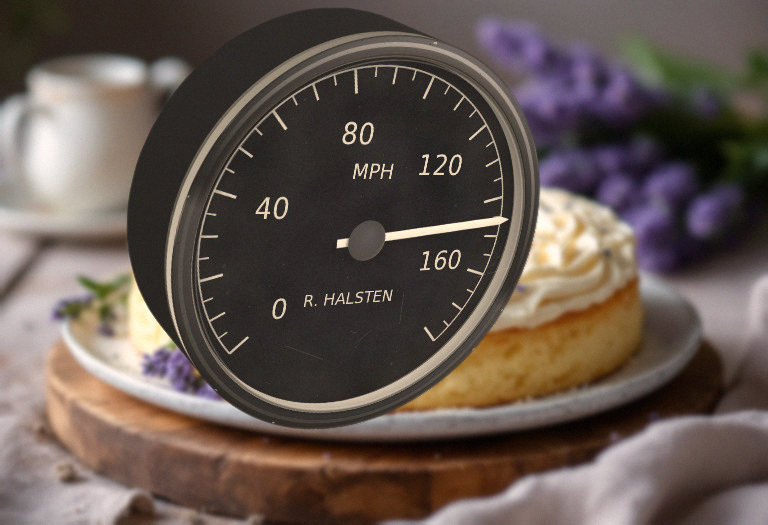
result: 145 mph
